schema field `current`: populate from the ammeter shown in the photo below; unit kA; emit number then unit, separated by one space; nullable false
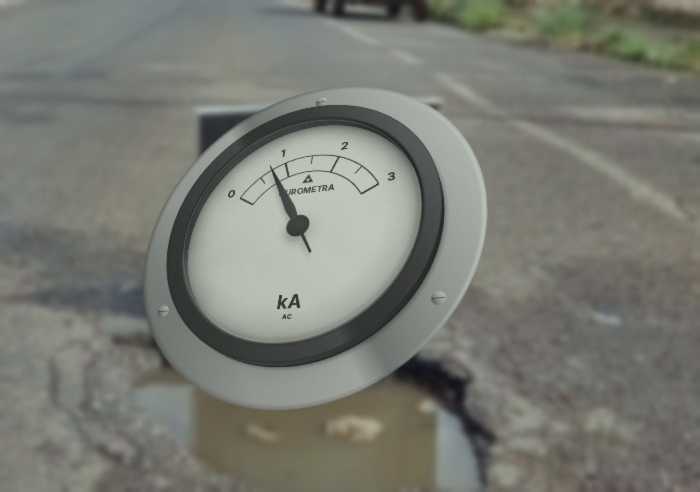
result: 0.75 kA
